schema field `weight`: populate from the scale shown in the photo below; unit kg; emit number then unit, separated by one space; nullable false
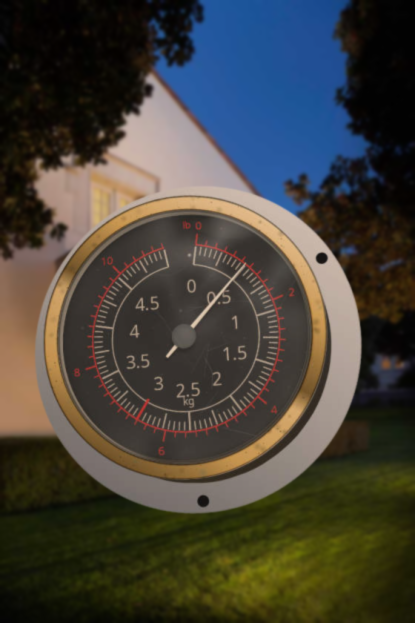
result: 0.5 kg
